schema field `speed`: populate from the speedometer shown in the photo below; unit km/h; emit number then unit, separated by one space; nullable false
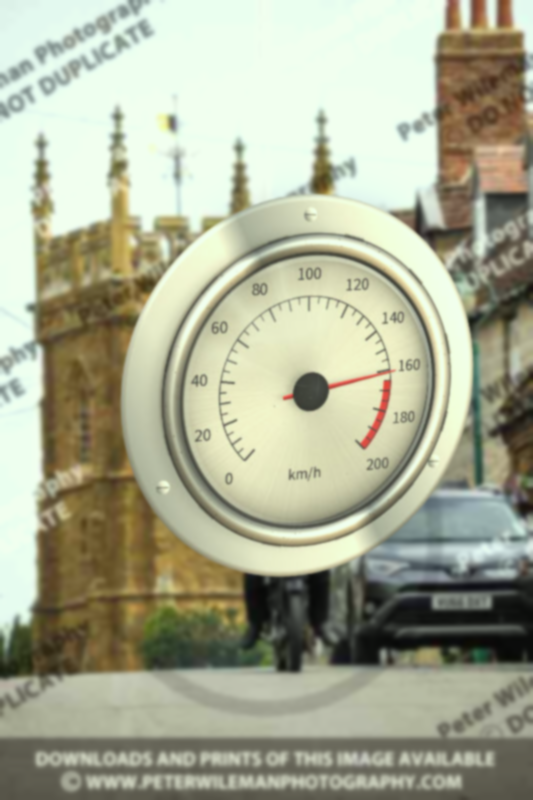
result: 160 km/h
